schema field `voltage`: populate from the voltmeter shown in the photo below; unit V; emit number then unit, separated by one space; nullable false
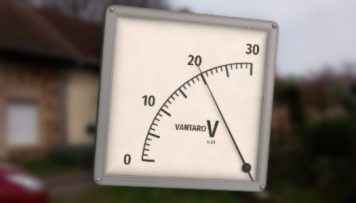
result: 20 V
